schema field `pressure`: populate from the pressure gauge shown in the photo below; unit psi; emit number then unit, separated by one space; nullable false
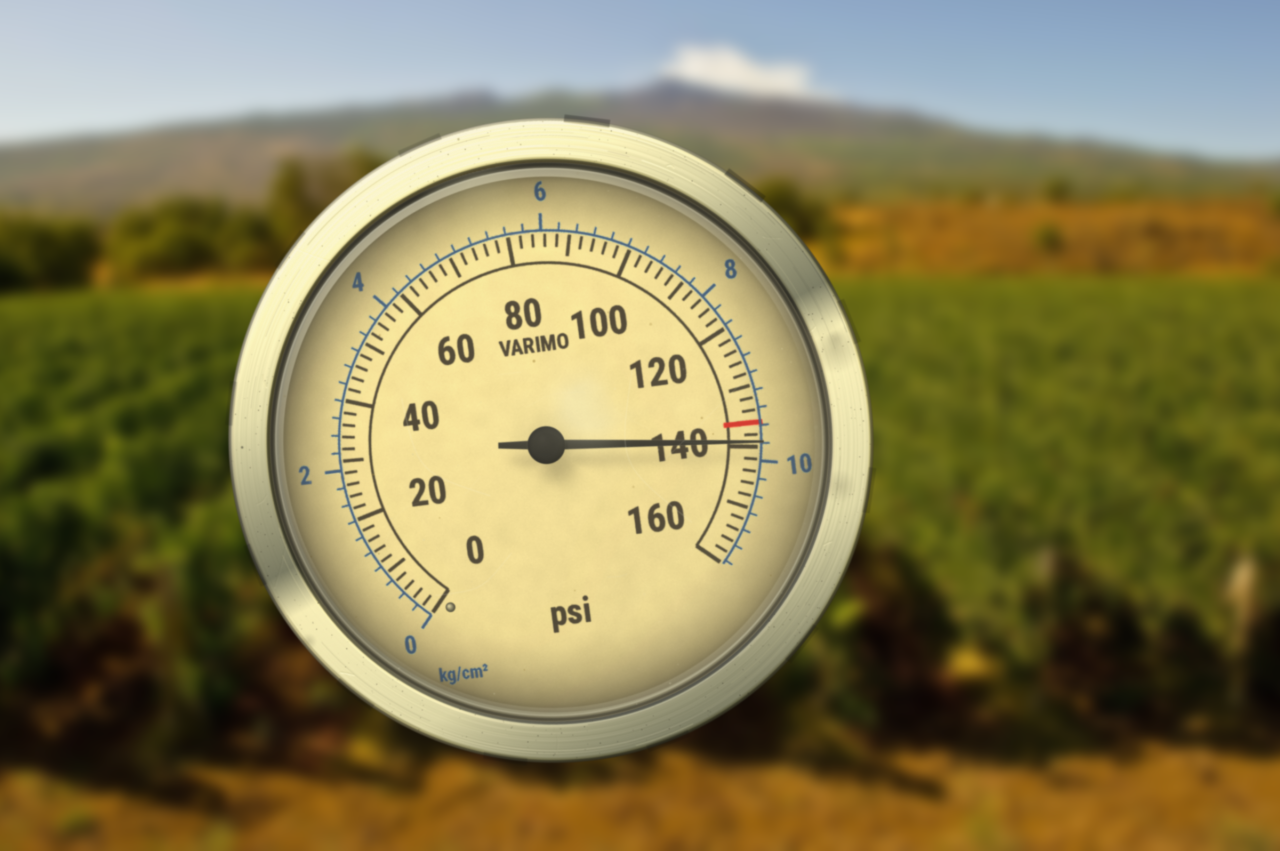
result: 139 psi
